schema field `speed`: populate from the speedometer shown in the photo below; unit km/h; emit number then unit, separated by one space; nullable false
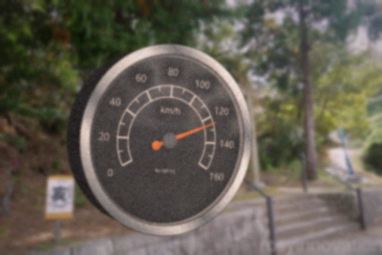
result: 125 km/h
